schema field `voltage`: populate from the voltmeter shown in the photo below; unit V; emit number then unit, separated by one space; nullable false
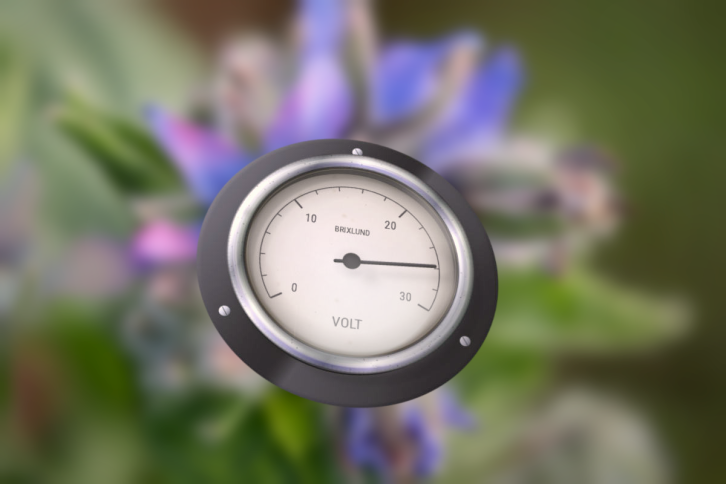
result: 26 V
